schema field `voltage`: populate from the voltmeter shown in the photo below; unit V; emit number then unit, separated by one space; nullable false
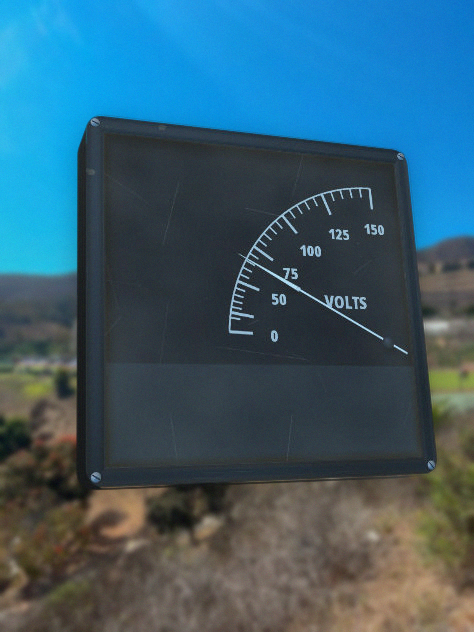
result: 65 V
